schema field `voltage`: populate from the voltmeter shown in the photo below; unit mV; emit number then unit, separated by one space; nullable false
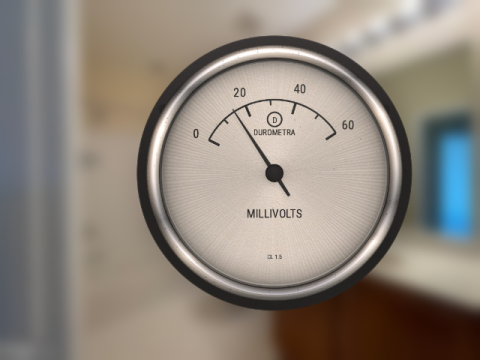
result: 15 mV
